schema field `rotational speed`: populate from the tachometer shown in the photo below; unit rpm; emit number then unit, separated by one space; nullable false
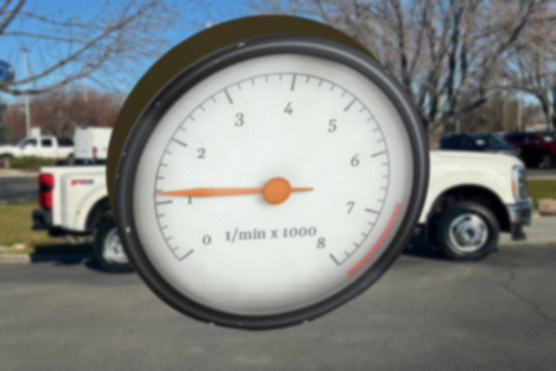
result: 1200 rpm
